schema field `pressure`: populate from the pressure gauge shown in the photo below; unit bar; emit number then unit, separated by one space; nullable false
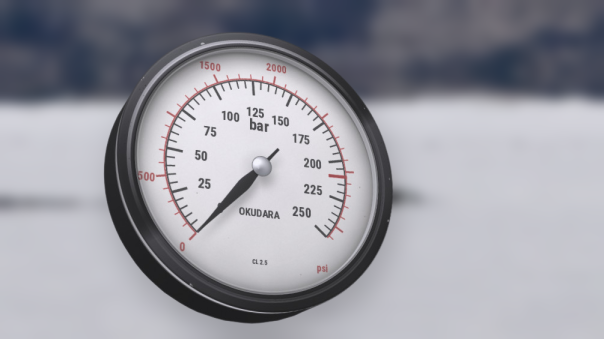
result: 0 bar
